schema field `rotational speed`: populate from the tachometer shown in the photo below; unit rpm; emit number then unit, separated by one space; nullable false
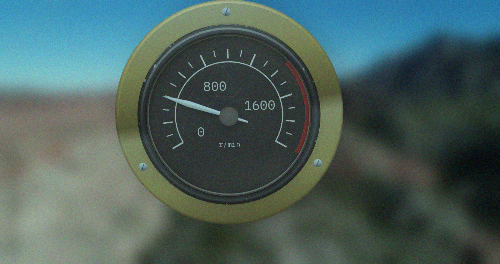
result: 400 rpm
